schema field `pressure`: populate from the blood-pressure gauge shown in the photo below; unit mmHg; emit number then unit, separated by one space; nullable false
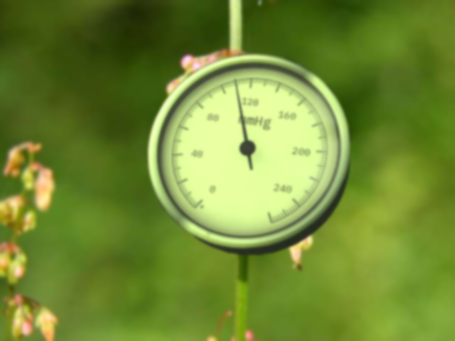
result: 110 mmHg
